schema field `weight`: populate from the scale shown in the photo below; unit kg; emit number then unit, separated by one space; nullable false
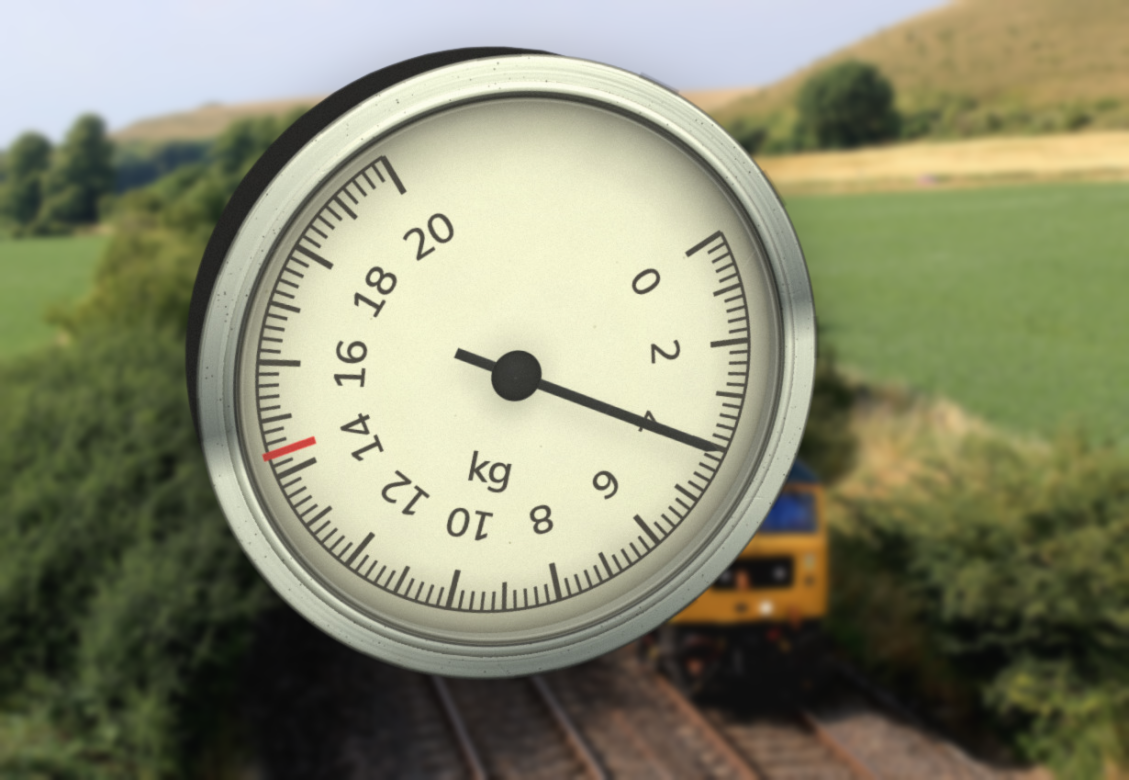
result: 4 kg
